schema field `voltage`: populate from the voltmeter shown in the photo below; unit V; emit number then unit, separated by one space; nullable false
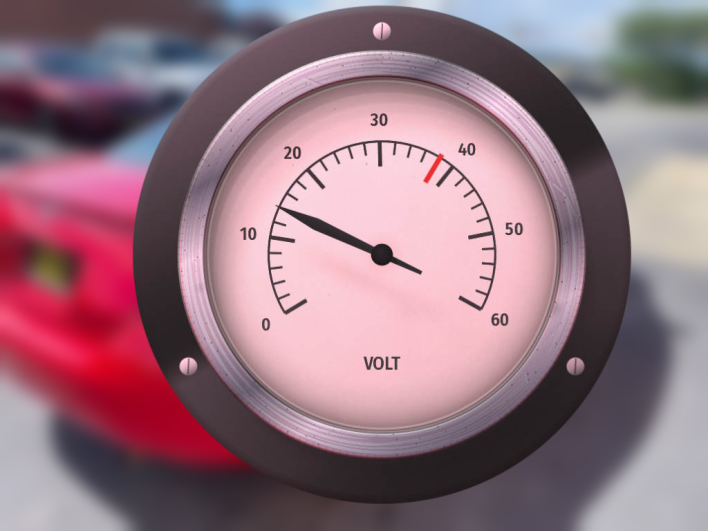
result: 14 V
